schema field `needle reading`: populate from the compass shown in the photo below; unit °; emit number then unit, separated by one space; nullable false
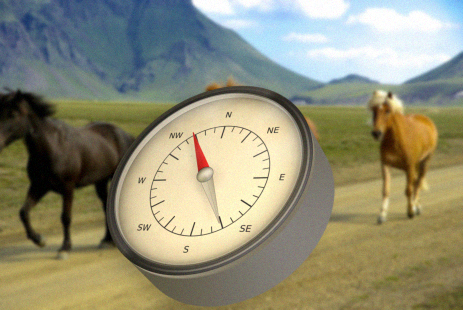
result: 330 °
